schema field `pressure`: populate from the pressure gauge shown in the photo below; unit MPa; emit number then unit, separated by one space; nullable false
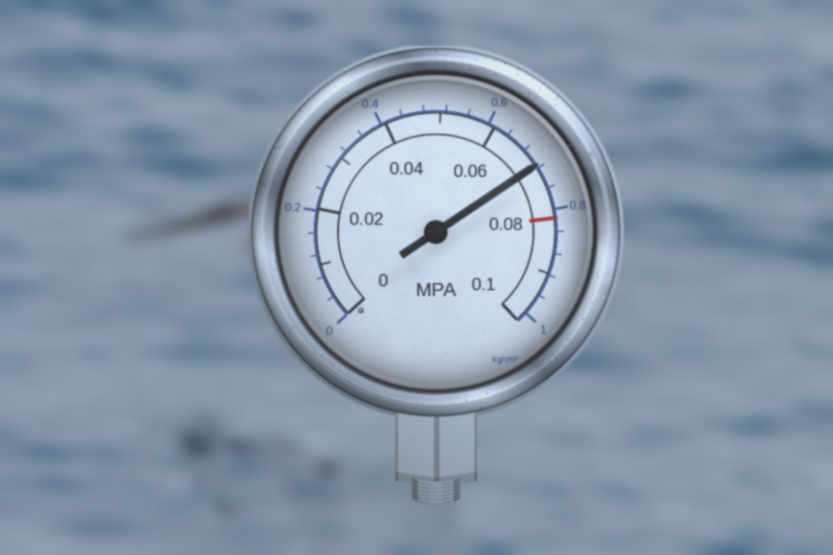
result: 0.07 MPa
